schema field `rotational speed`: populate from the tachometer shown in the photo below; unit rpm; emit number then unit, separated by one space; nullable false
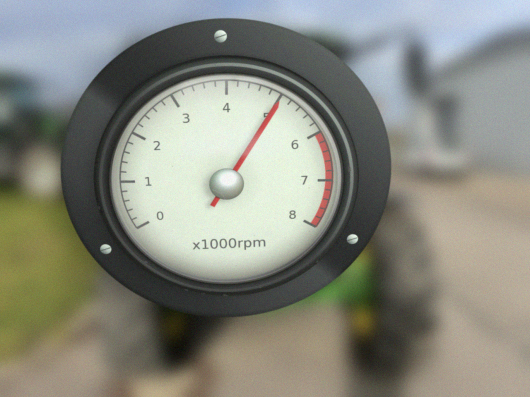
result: 5000 rpm
